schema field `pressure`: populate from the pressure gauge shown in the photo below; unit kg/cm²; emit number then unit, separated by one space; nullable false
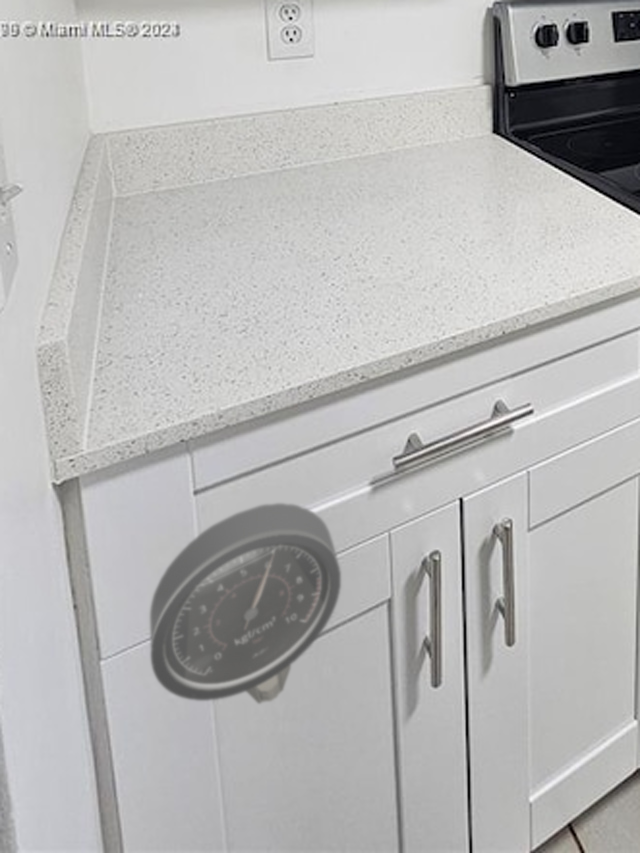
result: 6 kg/cm²
